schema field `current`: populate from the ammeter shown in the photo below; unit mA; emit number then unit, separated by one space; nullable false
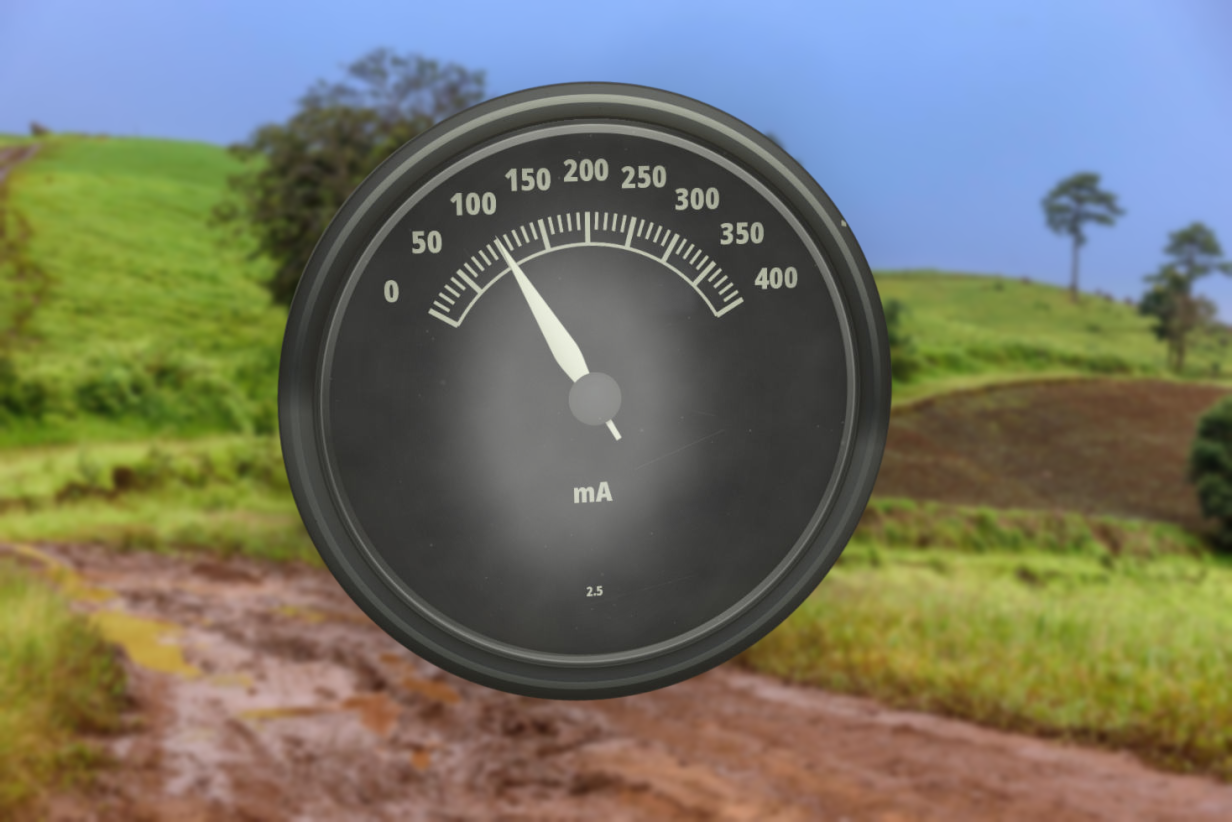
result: 100 mA
